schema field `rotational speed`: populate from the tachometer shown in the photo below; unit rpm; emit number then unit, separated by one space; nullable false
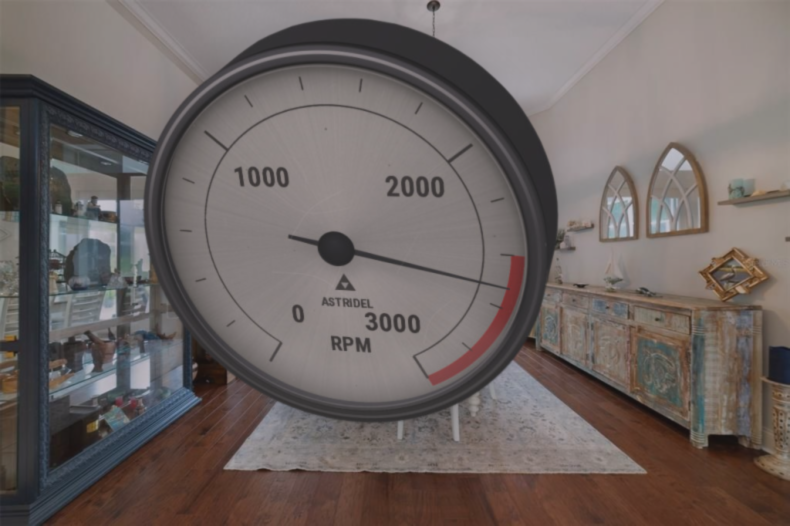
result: 2500 rpm
